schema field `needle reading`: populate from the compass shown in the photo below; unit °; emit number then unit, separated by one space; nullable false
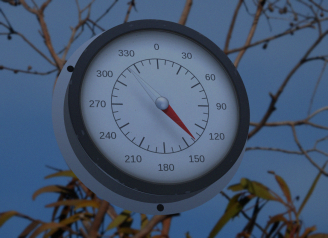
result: 140 °
